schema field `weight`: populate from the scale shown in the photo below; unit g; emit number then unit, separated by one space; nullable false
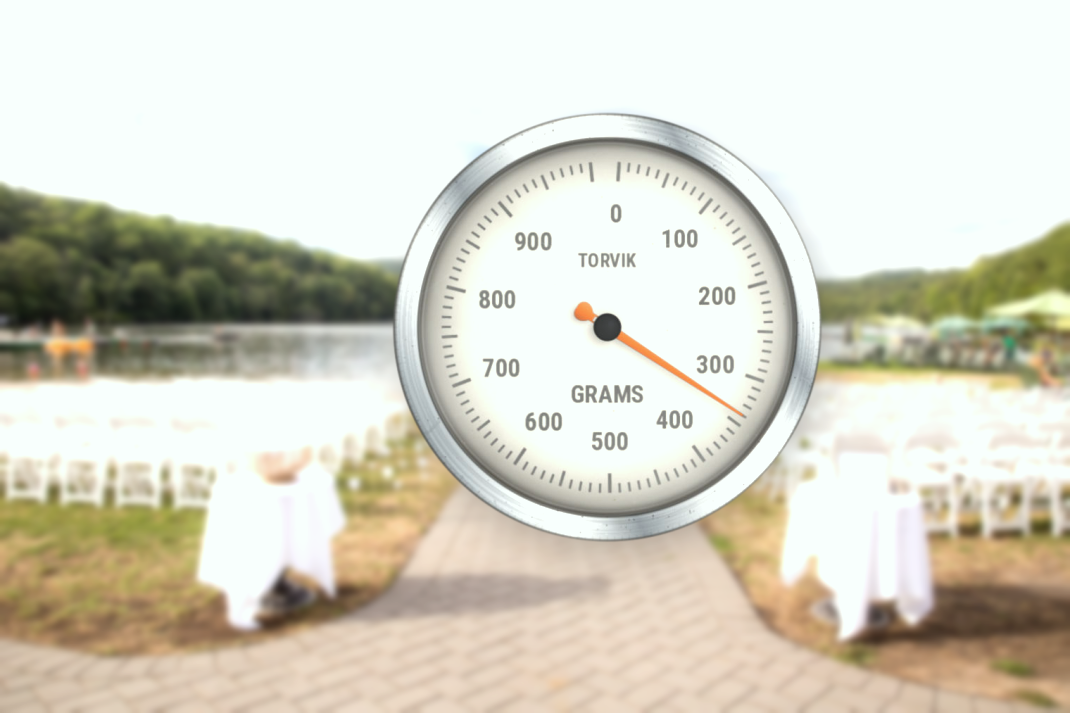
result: 340 g
